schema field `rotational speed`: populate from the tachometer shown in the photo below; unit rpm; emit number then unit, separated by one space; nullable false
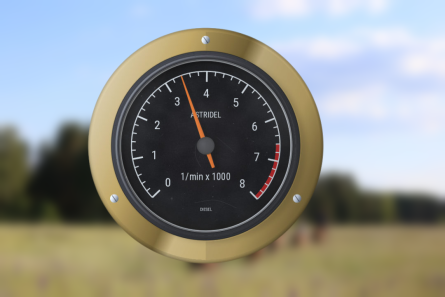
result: 3400 rpm
